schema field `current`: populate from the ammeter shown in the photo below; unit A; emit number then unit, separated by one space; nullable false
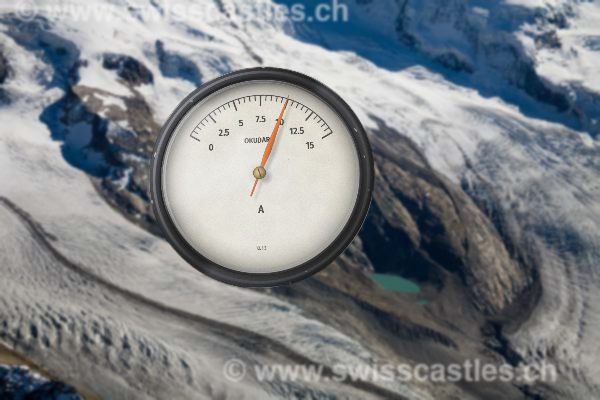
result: 10 A
